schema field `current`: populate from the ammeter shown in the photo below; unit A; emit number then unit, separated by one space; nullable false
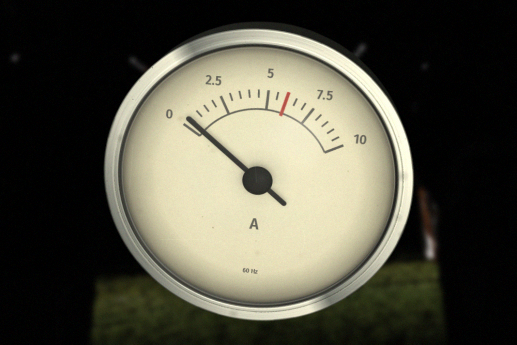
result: 0.5 A
